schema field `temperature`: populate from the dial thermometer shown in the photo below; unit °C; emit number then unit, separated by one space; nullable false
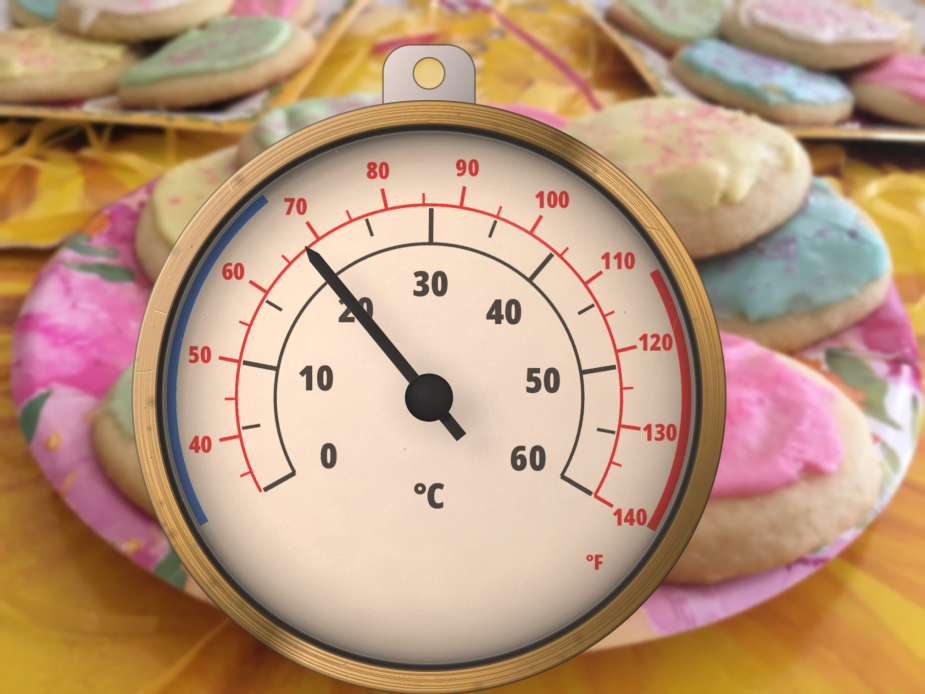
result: 20 °C
